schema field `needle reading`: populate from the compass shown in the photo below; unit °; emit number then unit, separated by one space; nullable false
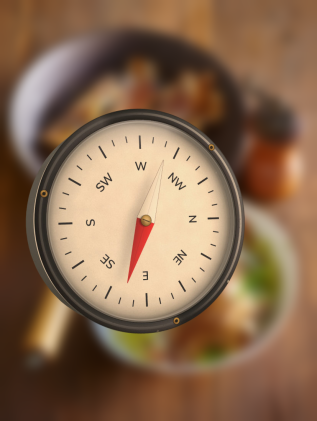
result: 110 °
